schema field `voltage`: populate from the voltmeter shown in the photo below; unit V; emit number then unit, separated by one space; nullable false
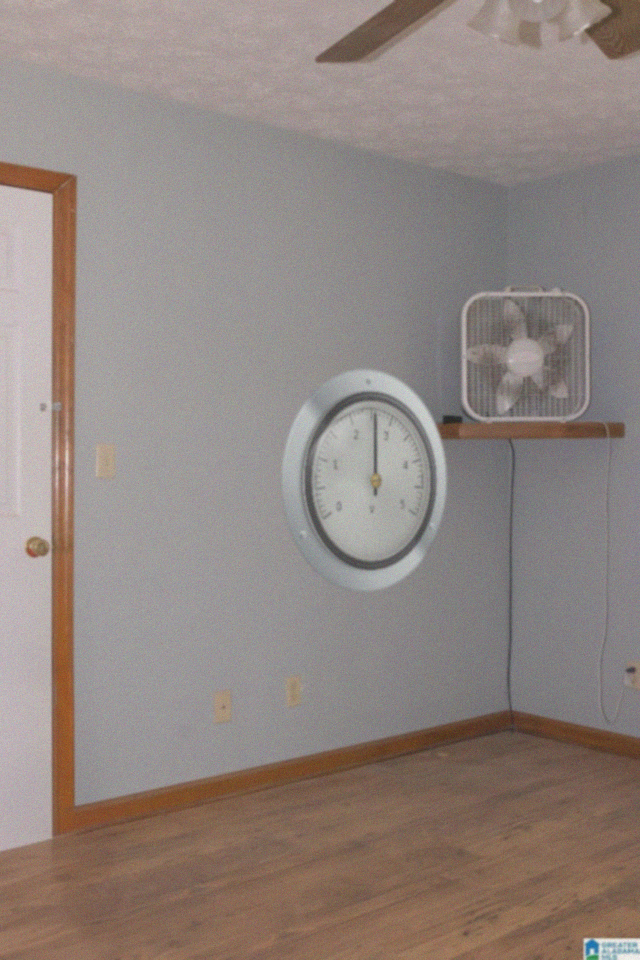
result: 2.5 V
